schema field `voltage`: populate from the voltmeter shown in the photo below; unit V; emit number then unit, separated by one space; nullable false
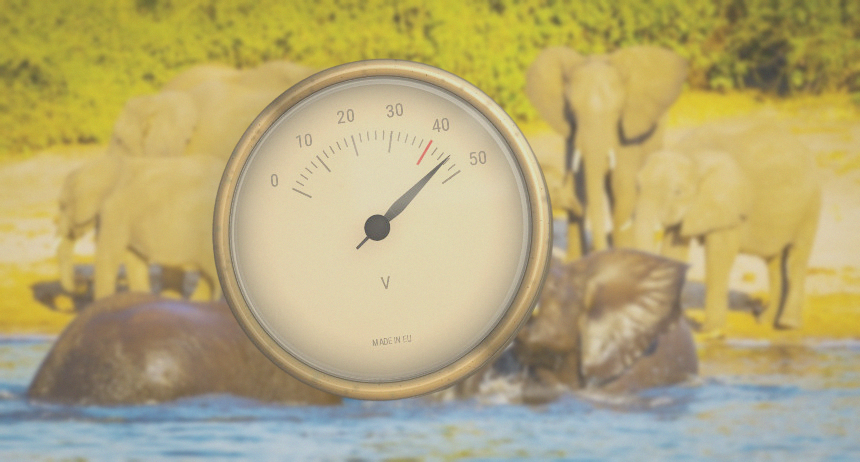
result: 46 V
